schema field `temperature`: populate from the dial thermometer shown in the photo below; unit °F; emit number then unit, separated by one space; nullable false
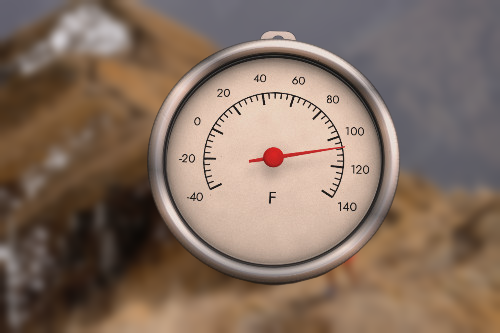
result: 108 °F
